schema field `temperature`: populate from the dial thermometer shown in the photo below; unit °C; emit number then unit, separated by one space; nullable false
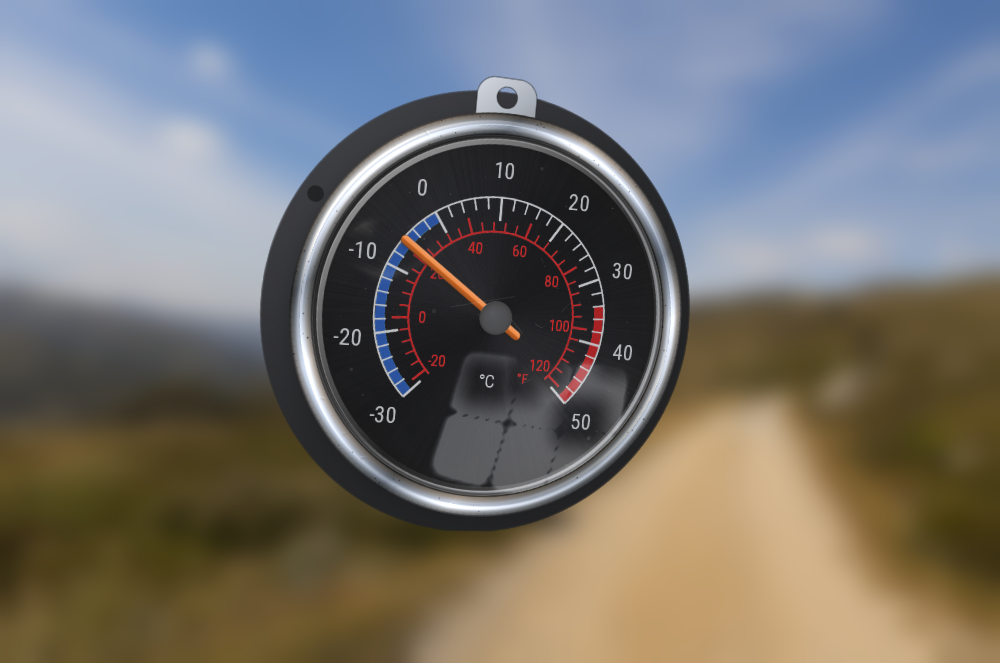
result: -6 °C
